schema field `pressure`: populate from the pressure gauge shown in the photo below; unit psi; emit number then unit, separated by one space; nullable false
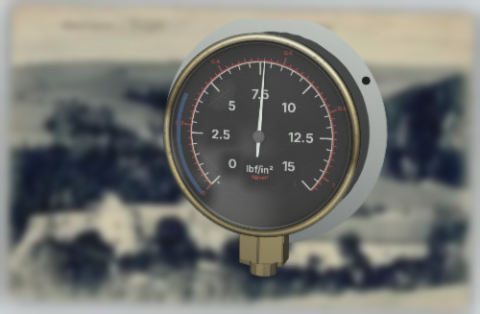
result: 7.75 psi
